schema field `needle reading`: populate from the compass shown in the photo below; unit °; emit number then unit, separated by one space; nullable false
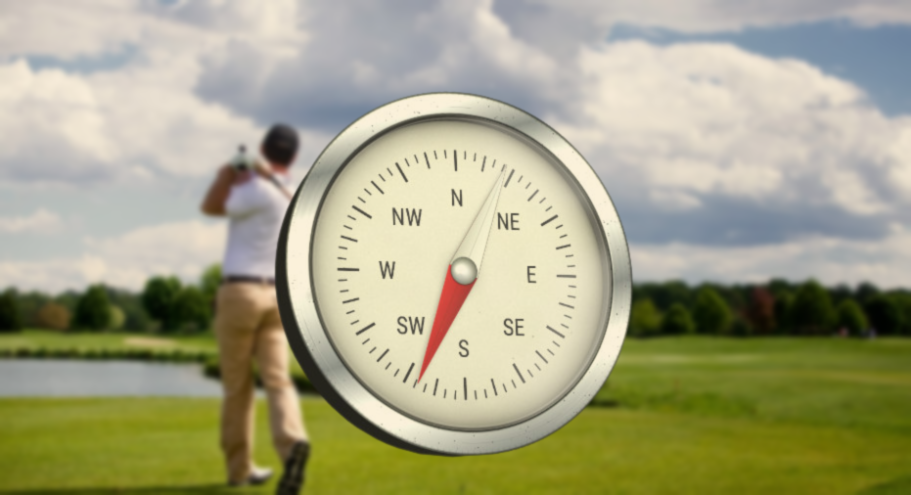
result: 205 °
